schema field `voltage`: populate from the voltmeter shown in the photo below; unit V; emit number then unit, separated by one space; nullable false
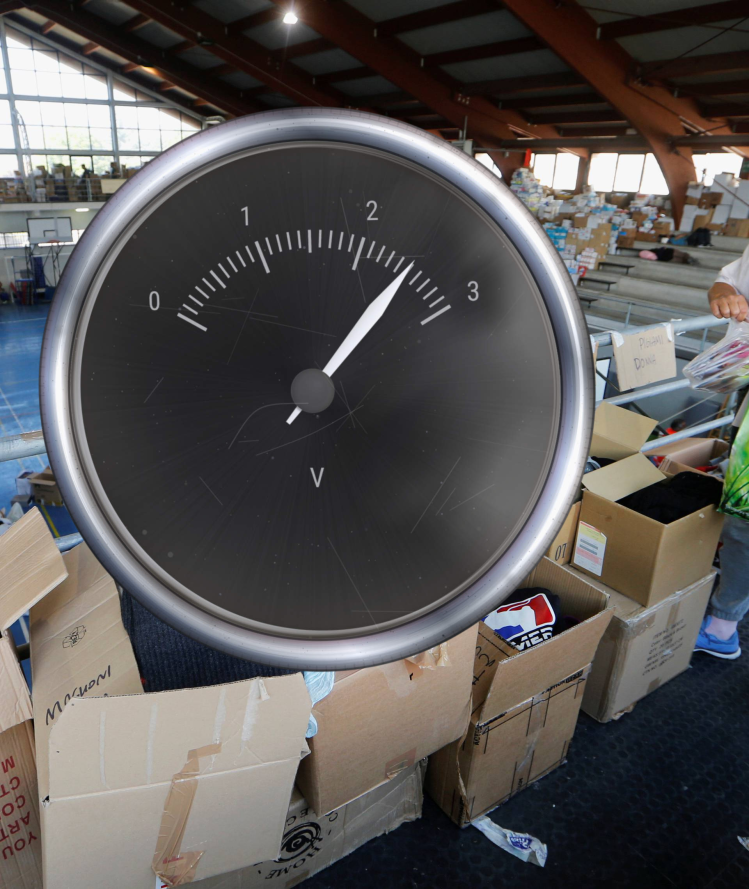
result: 2.5 V
